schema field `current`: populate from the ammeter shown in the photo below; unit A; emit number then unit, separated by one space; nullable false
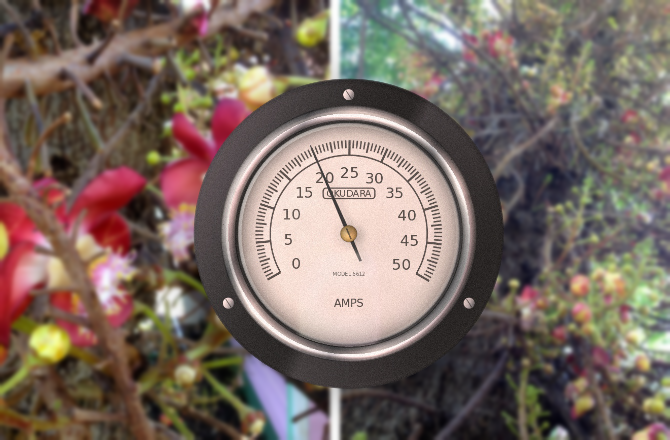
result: 20 A
